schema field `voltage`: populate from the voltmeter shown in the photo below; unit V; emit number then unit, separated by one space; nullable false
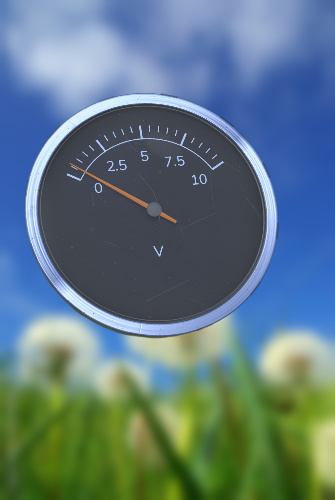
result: 0.5 V
